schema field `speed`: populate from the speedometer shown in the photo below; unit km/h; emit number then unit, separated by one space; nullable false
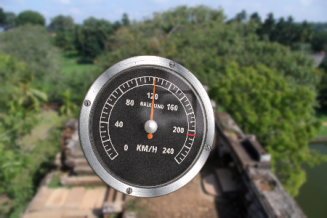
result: 120 km/h
